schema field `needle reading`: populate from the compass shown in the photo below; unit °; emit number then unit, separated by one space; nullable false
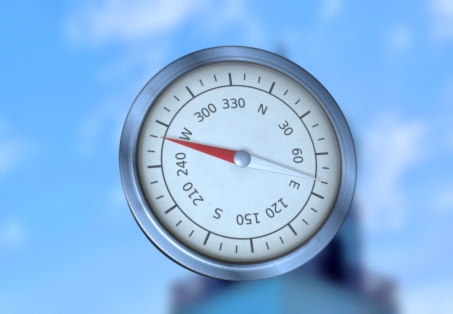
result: 260 °
